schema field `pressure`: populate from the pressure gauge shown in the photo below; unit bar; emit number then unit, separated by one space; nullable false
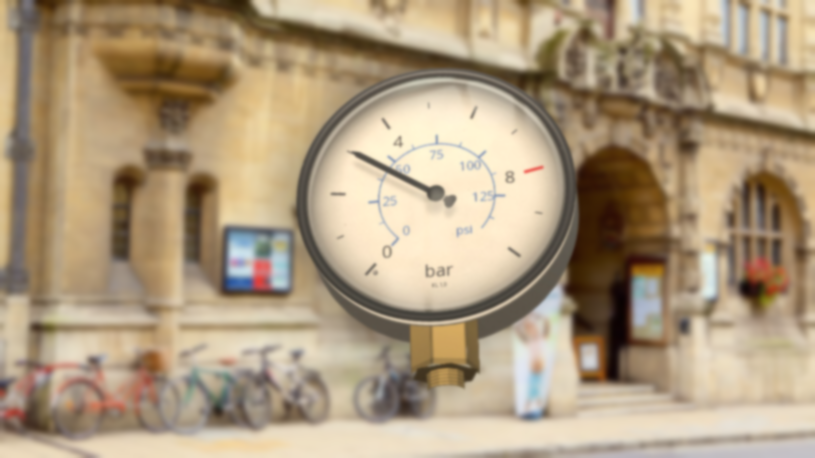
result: 3 bar
